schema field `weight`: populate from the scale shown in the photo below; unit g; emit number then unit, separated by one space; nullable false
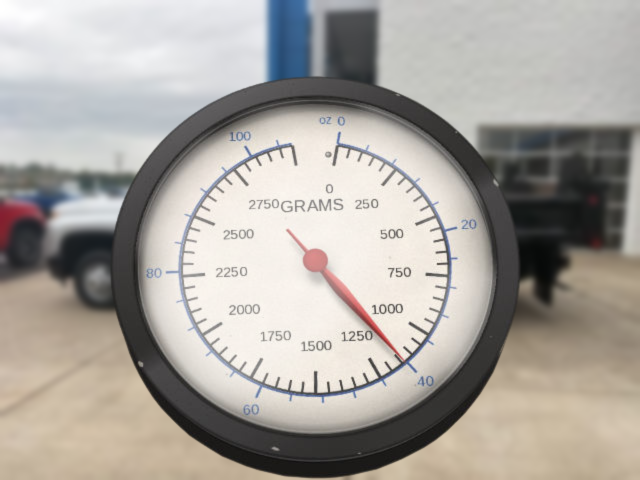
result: 1150 g
